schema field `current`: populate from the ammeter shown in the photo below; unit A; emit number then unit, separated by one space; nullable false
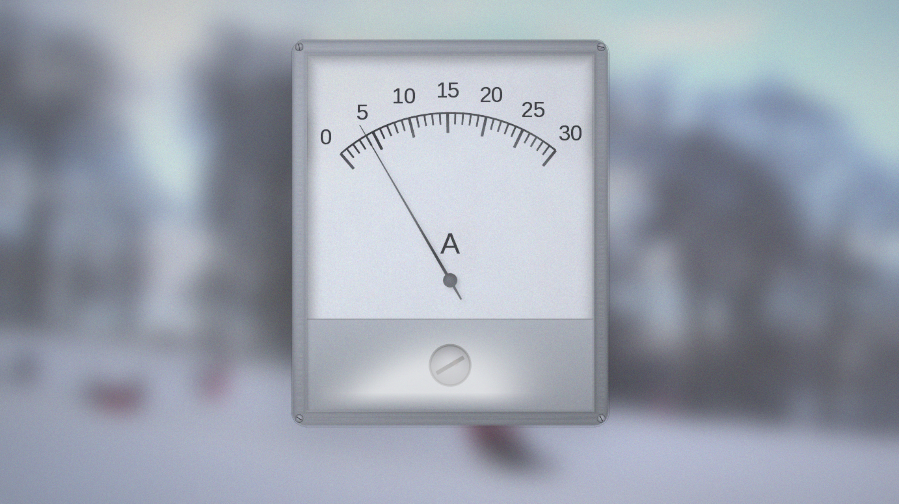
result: 4 A
